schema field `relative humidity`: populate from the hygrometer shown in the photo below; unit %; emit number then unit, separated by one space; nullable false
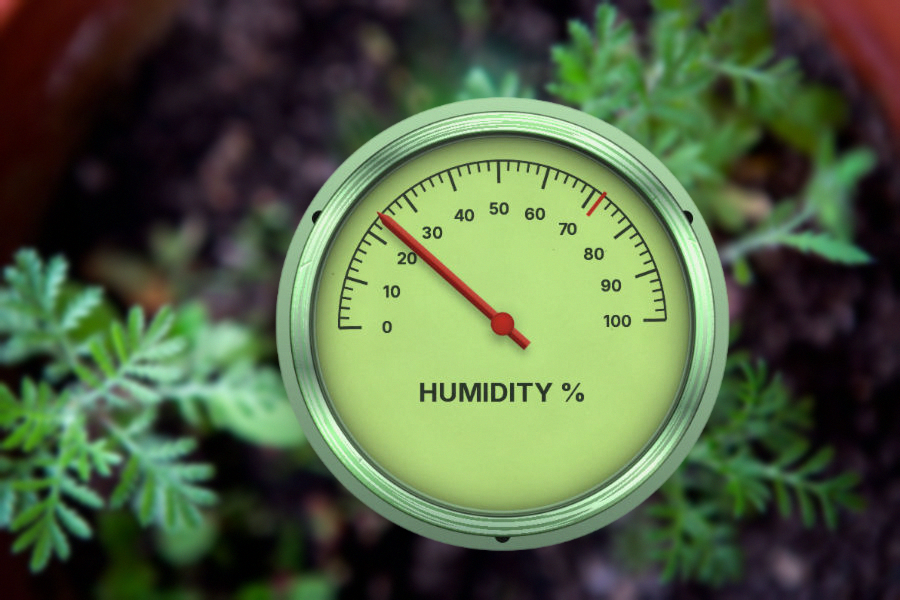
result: 24 %
